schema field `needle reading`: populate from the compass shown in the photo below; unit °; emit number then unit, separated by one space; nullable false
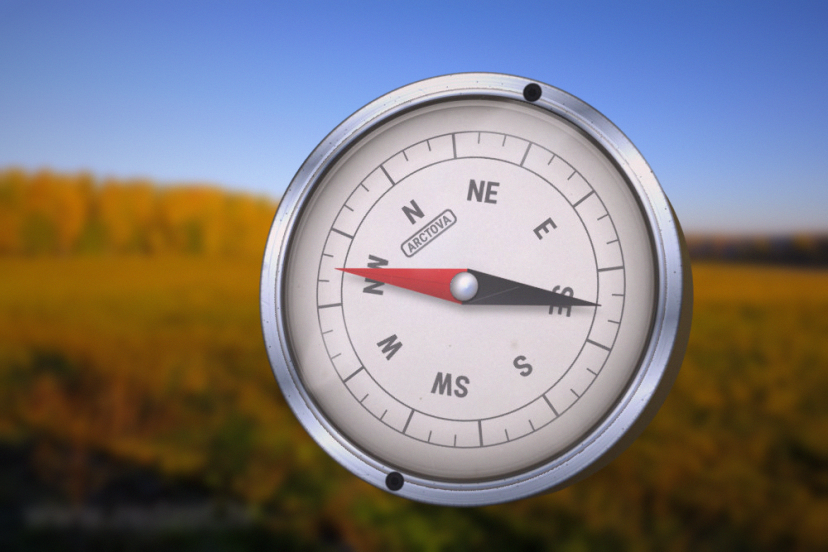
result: 315 °
